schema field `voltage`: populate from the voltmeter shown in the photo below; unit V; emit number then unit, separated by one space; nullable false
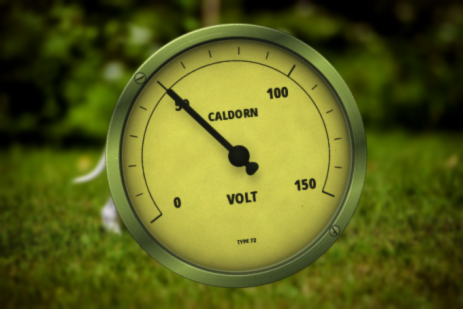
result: 50 V
